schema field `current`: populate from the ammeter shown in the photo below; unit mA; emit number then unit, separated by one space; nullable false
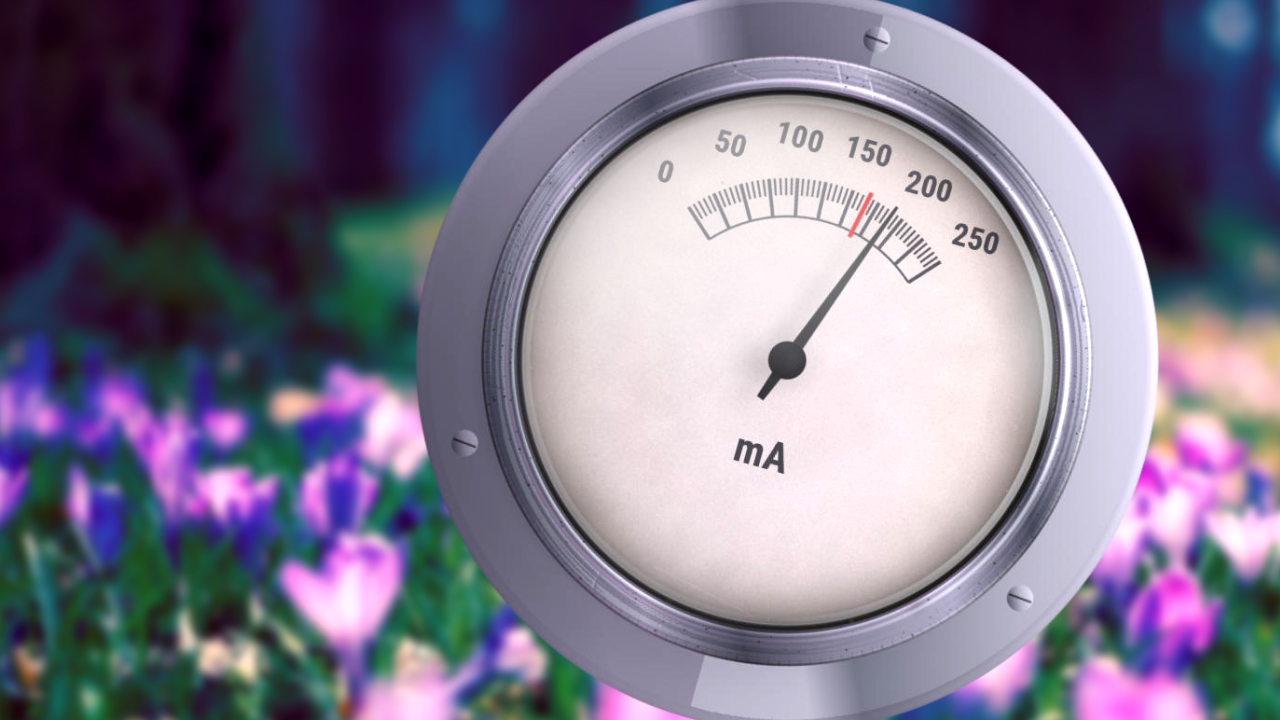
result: 190 mA
